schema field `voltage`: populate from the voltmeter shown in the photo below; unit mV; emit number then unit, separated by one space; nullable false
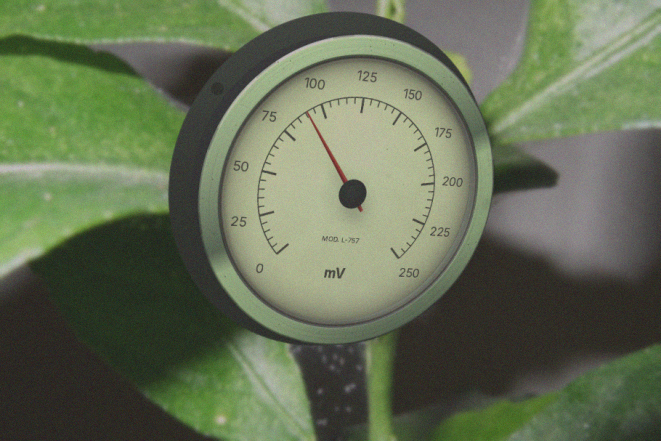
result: 90 mV
